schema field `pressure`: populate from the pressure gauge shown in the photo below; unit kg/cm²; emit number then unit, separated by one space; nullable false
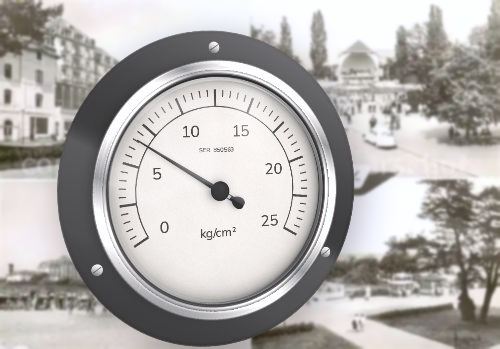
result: 6.5 kg/cm²
